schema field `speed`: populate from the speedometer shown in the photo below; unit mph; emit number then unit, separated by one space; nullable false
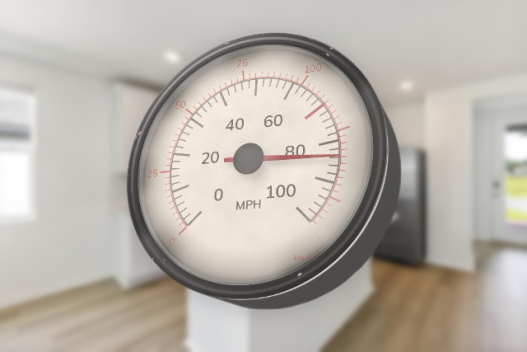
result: 84 mph
